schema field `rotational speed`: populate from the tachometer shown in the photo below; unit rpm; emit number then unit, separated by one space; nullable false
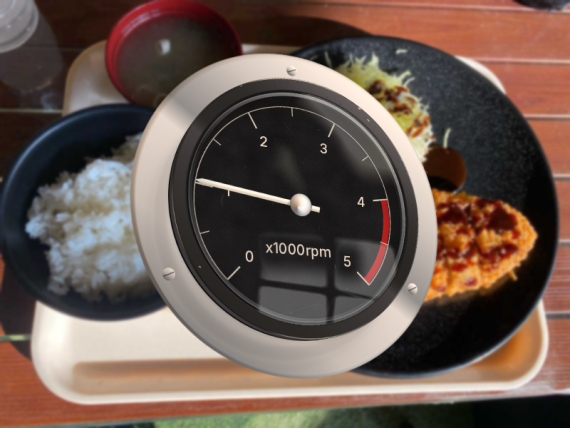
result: 1000 rpm
